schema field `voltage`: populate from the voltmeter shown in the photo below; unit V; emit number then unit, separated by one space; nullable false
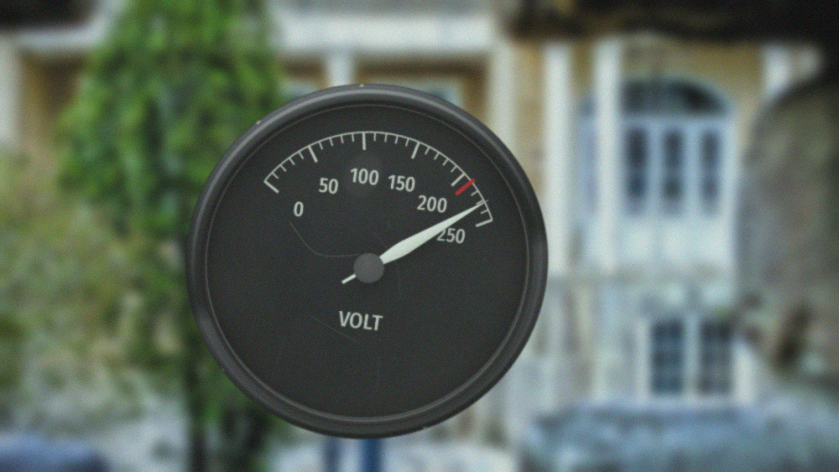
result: 230 V
